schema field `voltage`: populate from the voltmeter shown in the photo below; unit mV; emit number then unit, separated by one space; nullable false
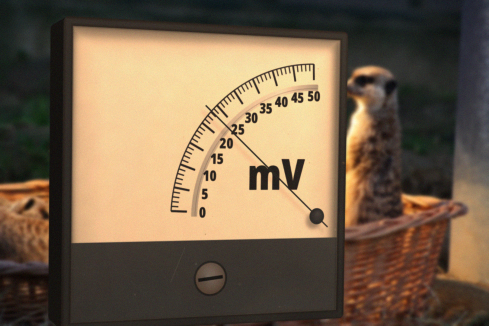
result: 23 mV
